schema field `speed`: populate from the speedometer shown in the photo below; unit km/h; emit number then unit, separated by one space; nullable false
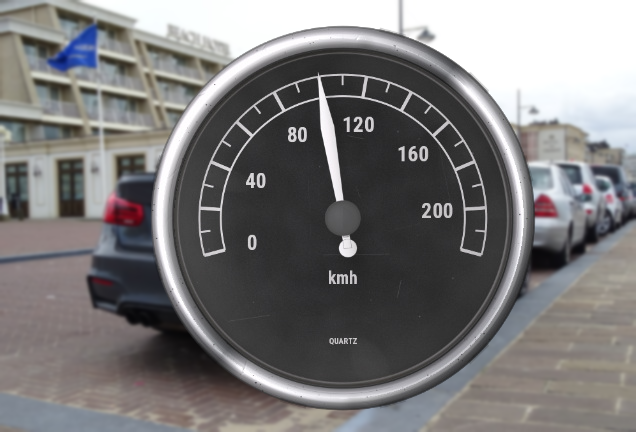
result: 100 km/h
